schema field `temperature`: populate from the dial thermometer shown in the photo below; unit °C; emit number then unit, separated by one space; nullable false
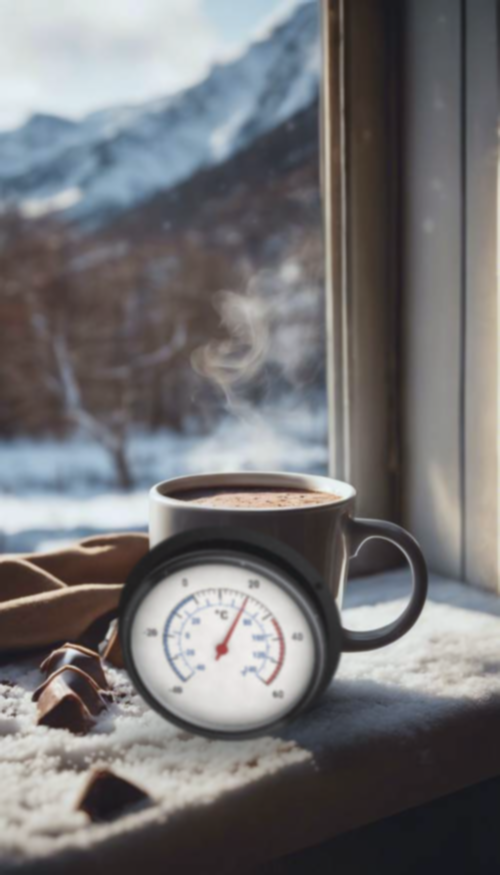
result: 20 °C
